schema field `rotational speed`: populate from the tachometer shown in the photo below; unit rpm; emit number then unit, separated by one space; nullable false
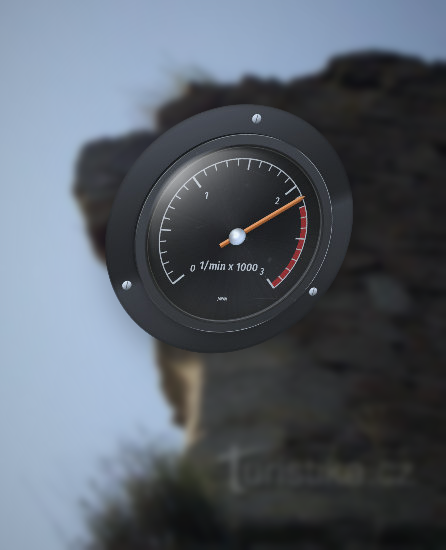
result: 2100 rpm
